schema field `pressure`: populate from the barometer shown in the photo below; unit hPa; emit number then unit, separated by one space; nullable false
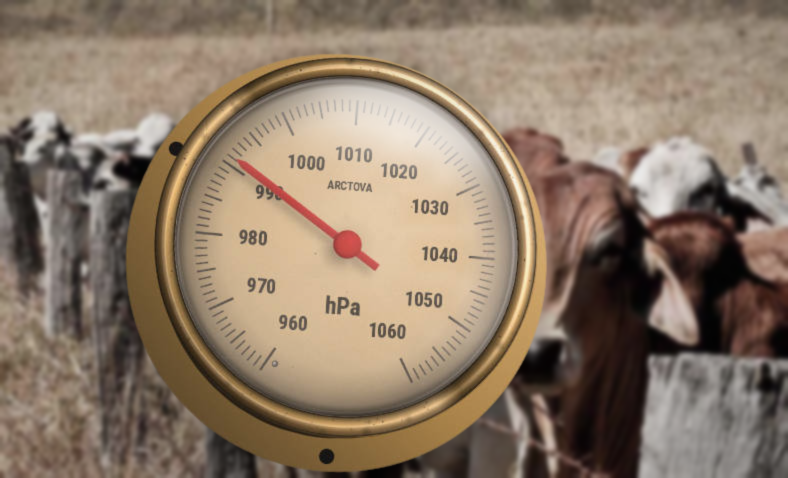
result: 991 hPa
